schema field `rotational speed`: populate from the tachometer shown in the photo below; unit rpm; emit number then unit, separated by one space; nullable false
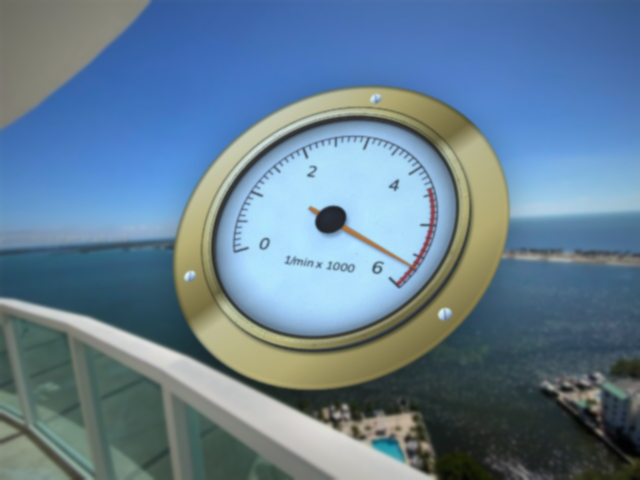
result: 5700 rpm
